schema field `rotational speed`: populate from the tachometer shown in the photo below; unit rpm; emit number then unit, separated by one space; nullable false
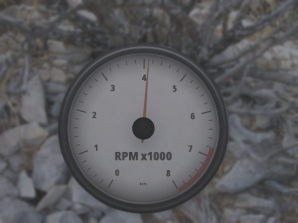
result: 4100 rpm
